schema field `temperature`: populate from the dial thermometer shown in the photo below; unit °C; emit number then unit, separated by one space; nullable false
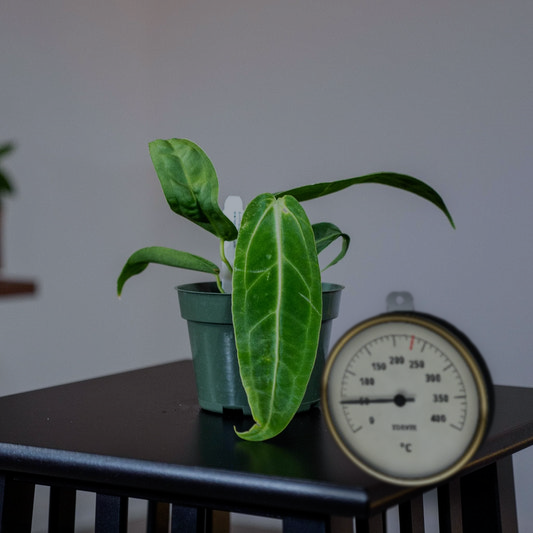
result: 50 °C
